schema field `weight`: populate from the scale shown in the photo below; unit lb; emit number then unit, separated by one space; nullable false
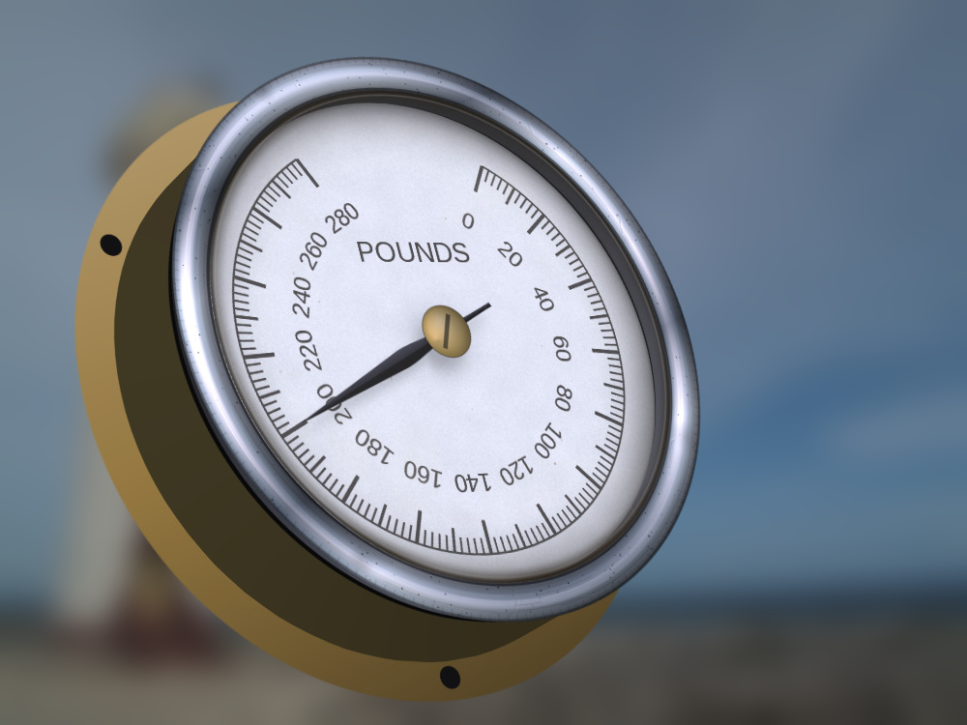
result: 200 lb
